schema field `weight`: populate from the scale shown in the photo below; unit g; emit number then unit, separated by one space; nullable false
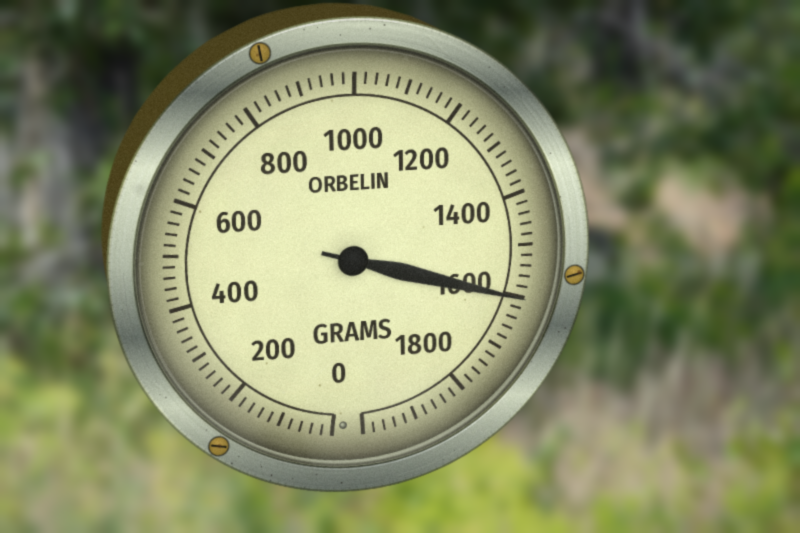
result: 1600 g
